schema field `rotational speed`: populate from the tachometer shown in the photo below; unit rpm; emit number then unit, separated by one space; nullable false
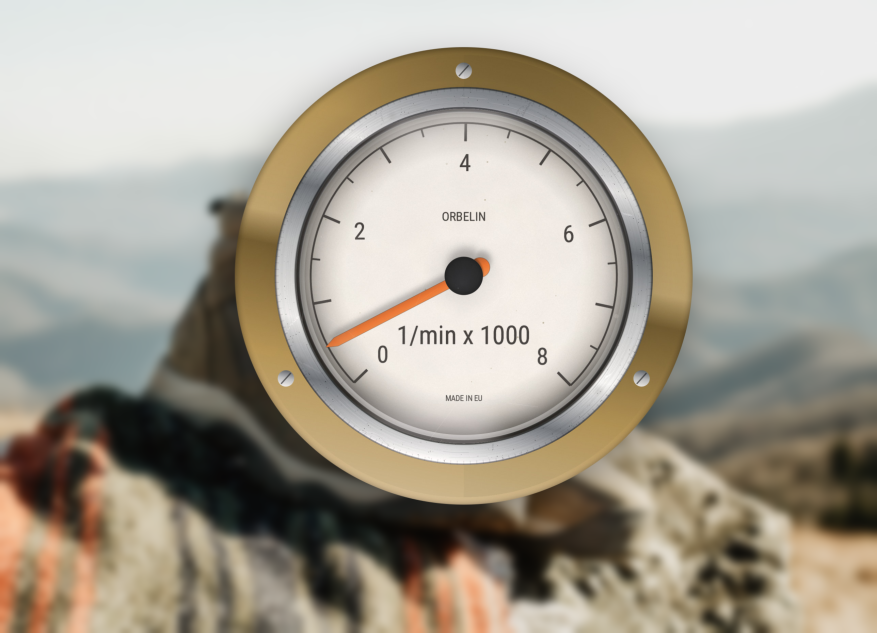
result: 500 rpm
